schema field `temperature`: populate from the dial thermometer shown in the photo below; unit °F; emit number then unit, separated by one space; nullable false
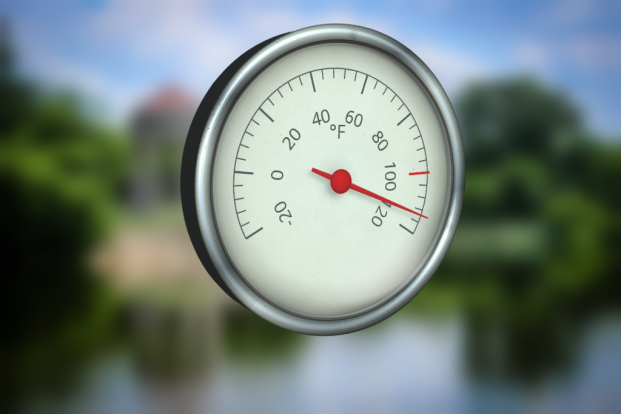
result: 114 °F
